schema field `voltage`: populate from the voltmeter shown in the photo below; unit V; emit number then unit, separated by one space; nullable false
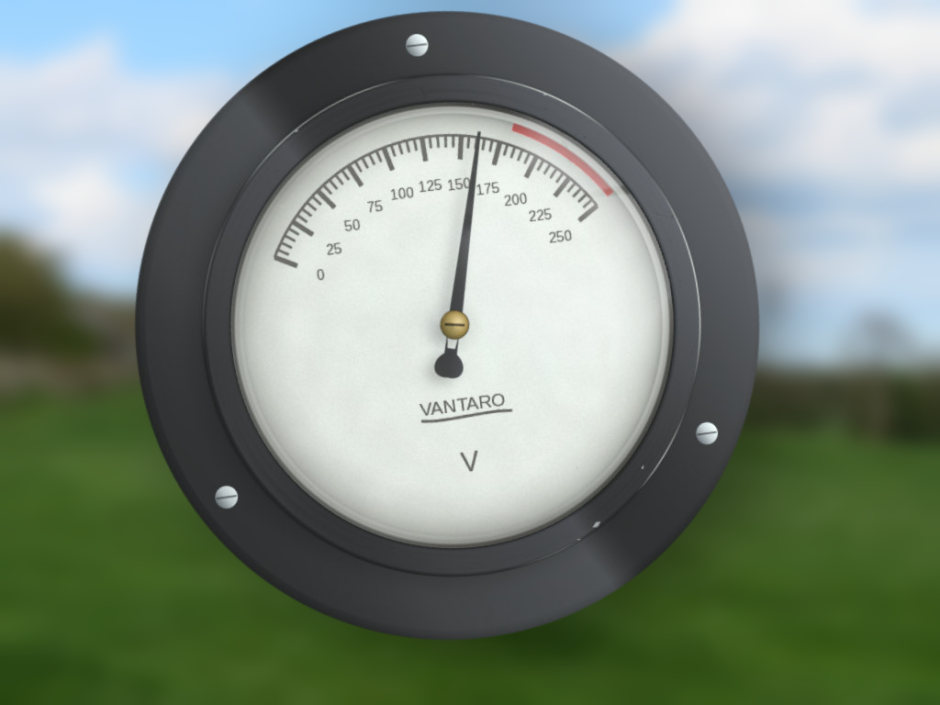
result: 160 V
